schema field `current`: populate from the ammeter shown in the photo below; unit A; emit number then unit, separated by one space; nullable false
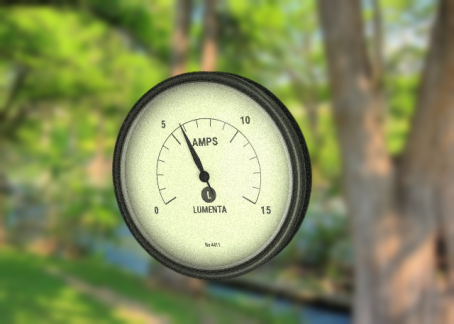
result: 6 A
